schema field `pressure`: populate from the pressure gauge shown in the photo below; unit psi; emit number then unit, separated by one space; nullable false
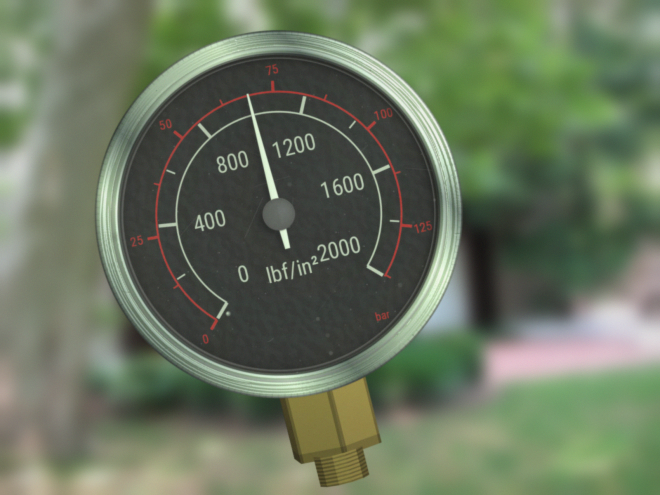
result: 1000 psi
